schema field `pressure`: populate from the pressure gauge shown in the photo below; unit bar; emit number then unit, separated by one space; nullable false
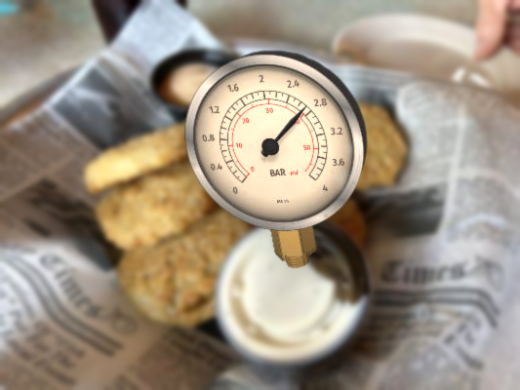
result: 2.7 bar
